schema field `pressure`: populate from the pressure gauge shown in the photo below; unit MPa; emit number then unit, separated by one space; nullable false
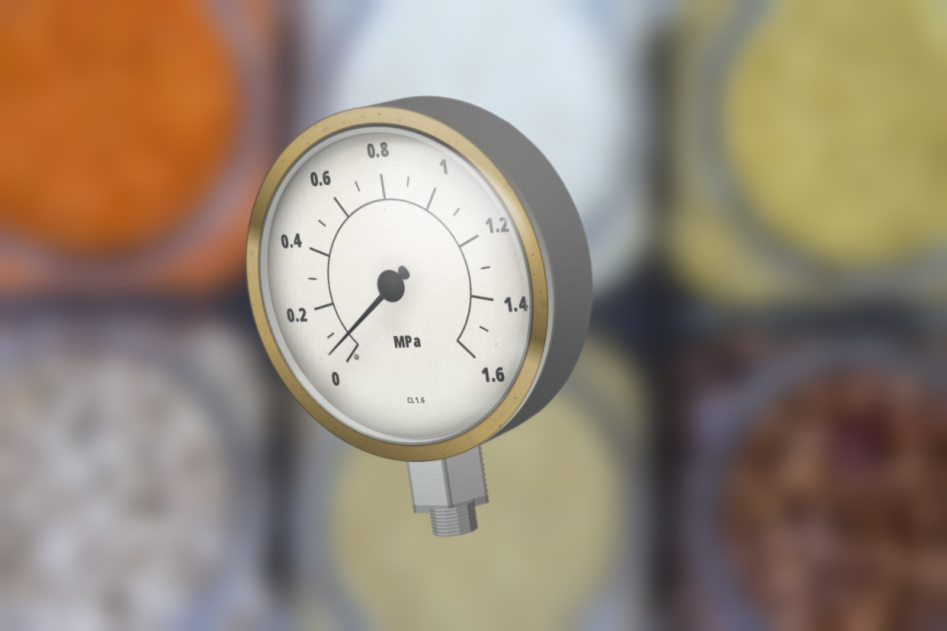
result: 0.05 MPa
